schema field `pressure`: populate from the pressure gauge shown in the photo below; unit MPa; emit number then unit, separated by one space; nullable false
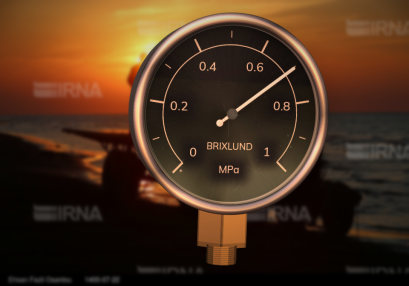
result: 0.7 MPa
